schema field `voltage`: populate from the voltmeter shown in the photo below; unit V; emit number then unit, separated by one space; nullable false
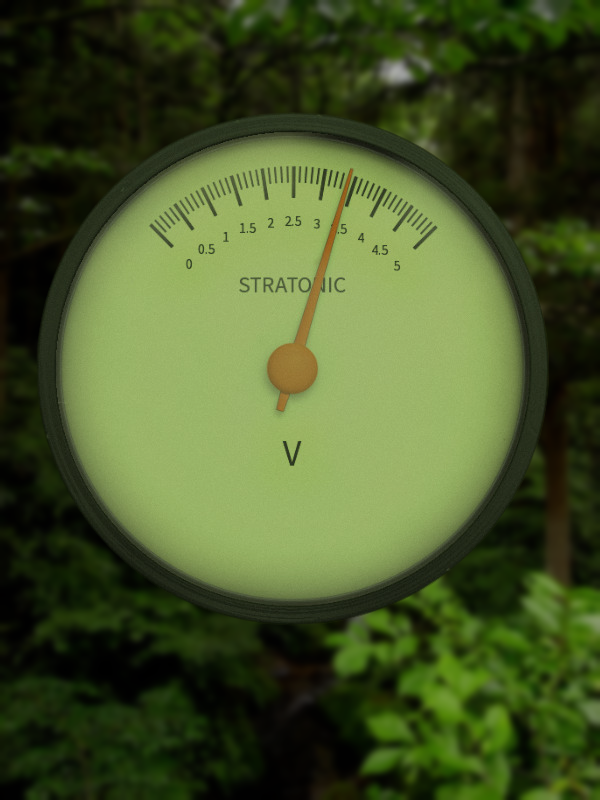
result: 3.4 V
